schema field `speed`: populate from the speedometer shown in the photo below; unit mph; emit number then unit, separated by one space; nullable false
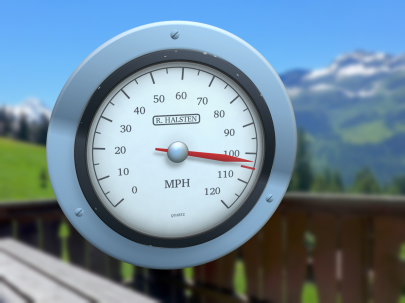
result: 102.5 mph
